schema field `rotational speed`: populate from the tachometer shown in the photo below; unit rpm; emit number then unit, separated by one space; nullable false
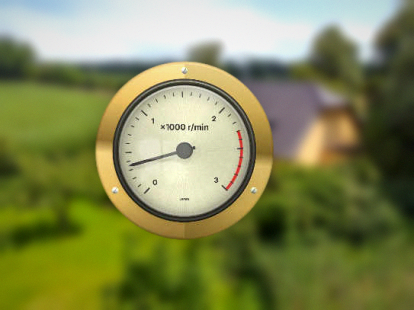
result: 350 rpm
